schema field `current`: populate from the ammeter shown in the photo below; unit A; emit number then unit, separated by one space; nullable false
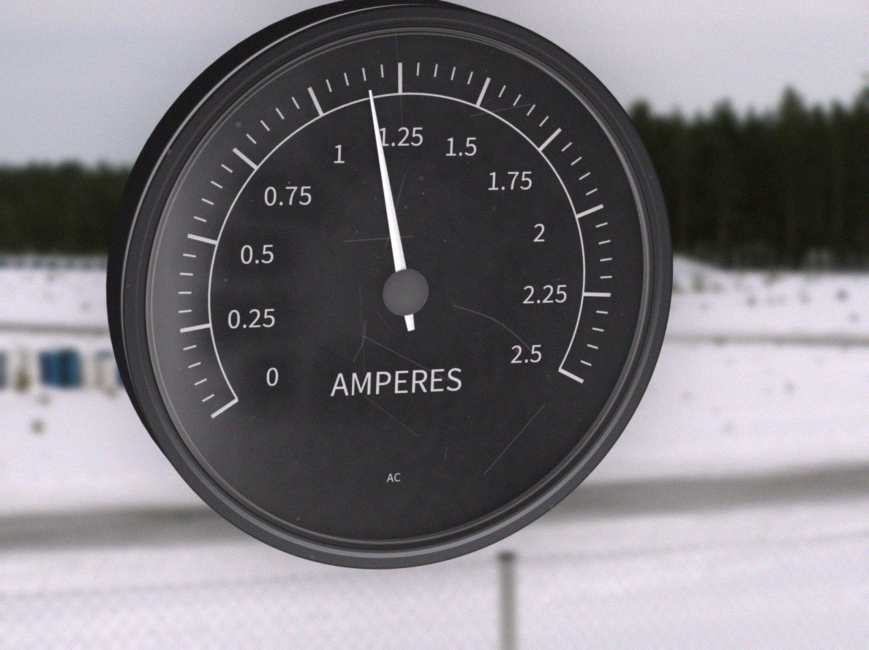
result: 1.15 A
